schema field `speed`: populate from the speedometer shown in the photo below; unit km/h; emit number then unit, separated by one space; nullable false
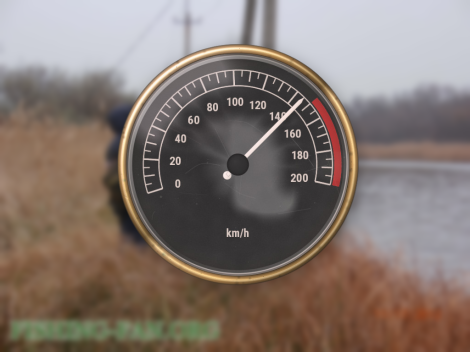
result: 145 km/h
